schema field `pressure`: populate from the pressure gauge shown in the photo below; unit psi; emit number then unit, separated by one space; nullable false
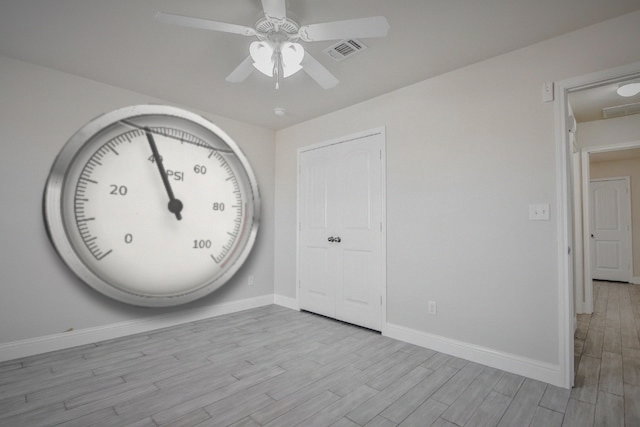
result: 40 psi
